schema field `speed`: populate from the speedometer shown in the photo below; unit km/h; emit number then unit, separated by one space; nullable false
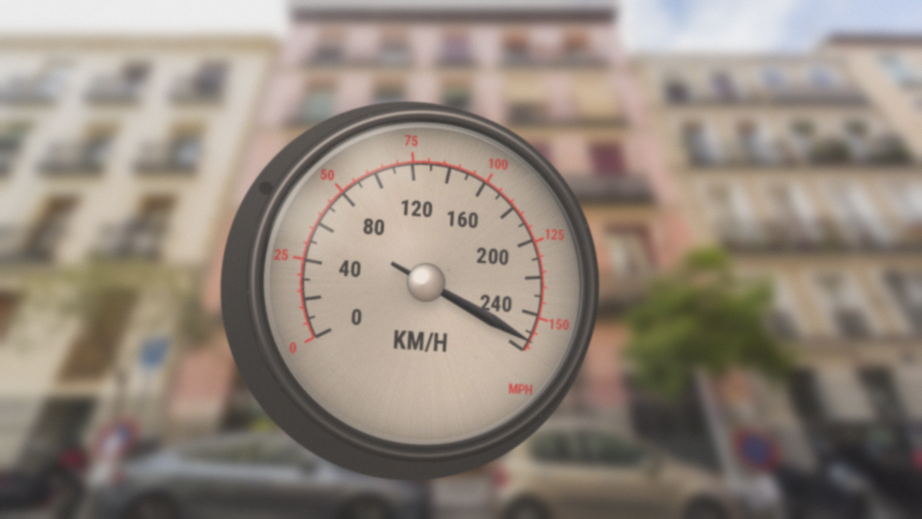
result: 255 km/h
